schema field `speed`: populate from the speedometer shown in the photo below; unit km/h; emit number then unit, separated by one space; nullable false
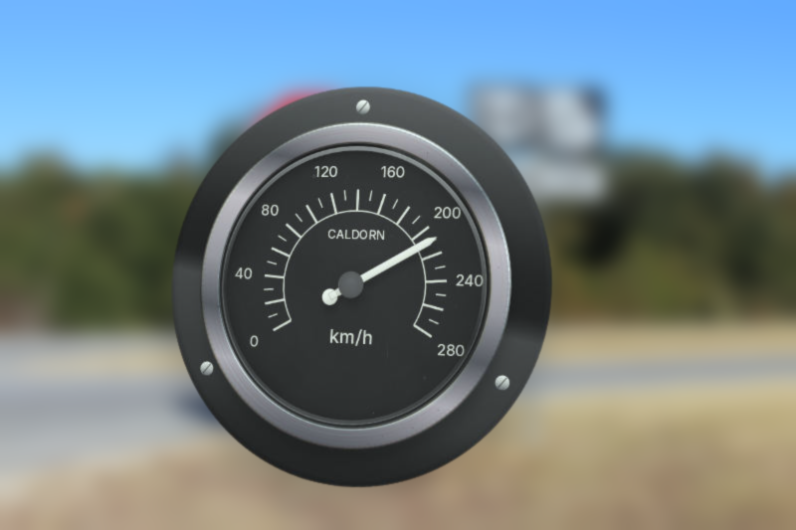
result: 210 km/h
